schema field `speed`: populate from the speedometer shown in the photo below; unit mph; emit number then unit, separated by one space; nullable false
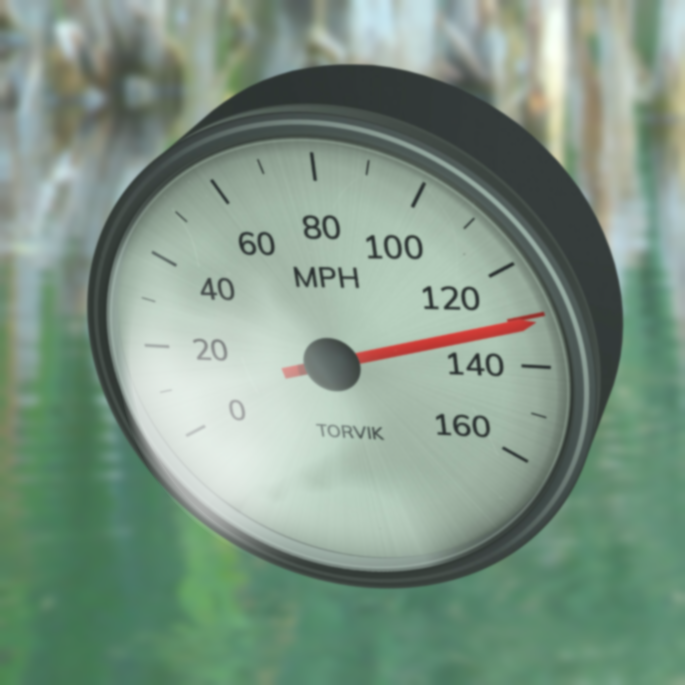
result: 130 mph
